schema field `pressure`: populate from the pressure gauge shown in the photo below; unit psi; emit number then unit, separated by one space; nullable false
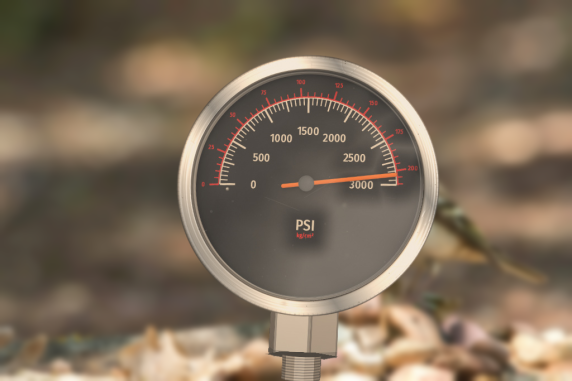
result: 2900 psi
